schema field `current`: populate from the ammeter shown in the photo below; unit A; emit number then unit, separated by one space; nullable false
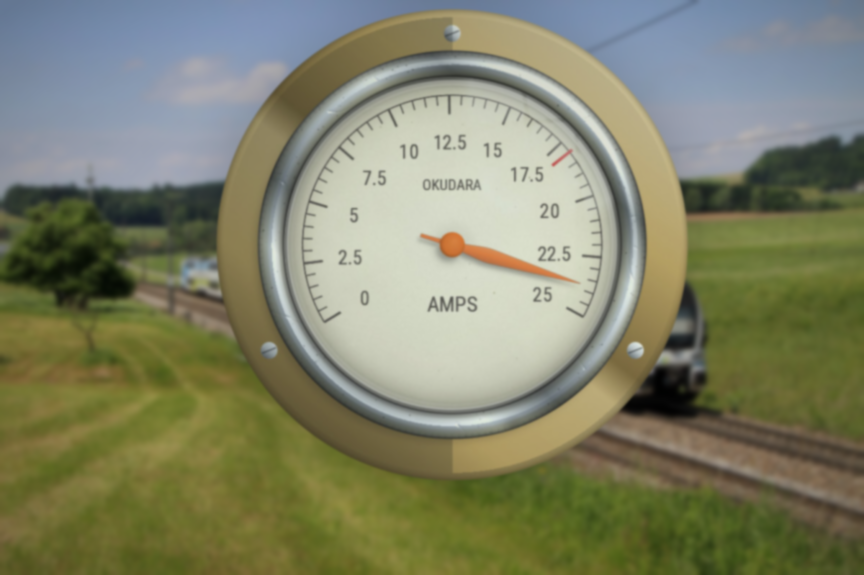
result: 23.75 A
